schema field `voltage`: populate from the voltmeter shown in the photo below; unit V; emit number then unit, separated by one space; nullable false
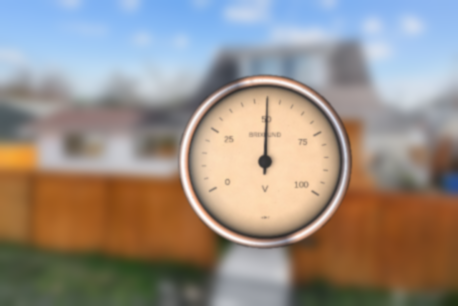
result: 50 V
